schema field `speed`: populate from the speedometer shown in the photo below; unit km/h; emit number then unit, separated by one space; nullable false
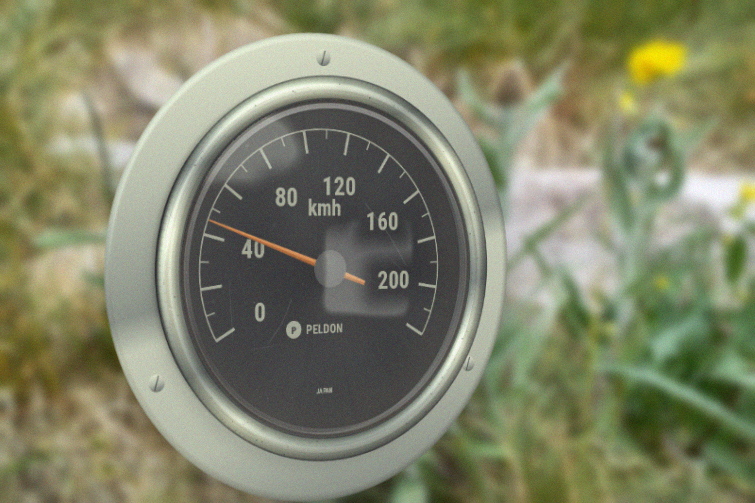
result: 45 km/h
